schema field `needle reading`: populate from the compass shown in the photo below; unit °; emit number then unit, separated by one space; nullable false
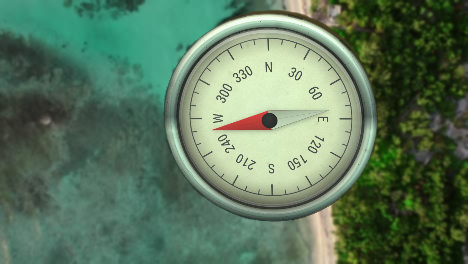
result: 260 °
